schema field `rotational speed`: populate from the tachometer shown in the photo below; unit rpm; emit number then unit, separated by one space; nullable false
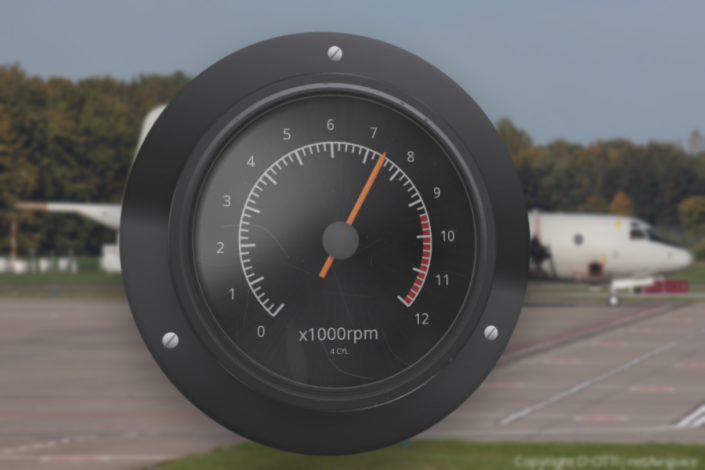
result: 7400 rpm
